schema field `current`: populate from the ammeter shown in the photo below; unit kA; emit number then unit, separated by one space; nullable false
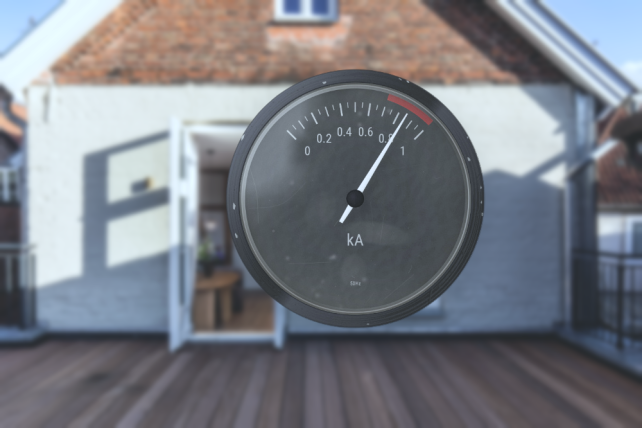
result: 0.85 kA
